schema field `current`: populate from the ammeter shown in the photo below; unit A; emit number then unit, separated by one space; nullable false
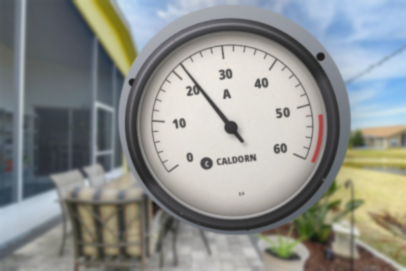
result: 22 A
